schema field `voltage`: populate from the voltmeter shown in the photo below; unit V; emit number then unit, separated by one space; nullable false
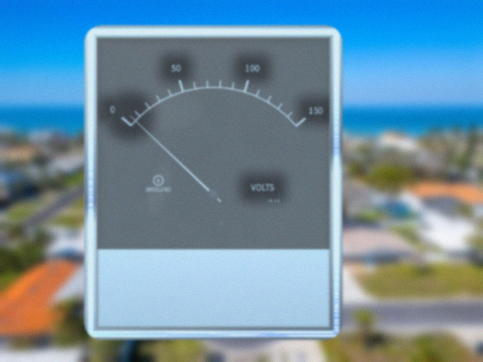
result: 5 V
